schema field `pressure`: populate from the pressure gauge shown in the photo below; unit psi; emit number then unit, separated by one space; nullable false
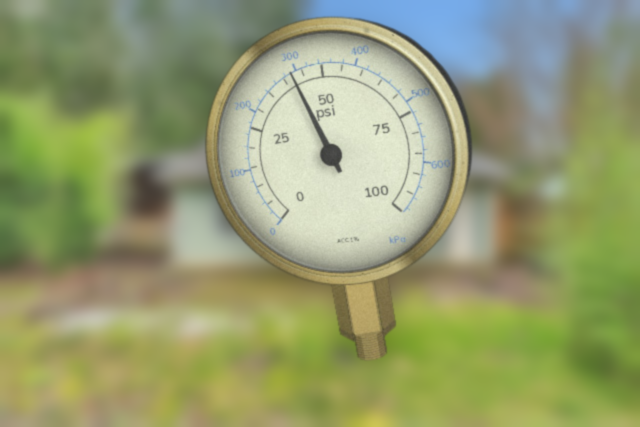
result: 42.5 psi
